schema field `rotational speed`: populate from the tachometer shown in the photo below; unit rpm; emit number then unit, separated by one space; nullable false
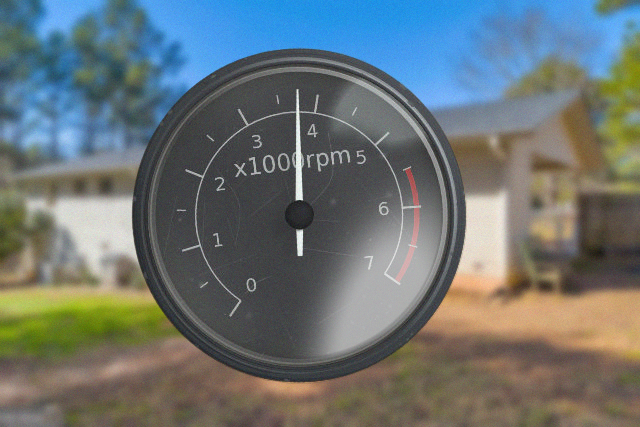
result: 3750 rpm
